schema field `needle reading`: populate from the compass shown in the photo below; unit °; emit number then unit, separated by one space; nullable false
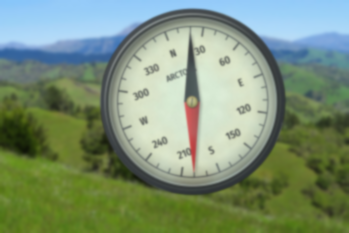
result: 200 °
